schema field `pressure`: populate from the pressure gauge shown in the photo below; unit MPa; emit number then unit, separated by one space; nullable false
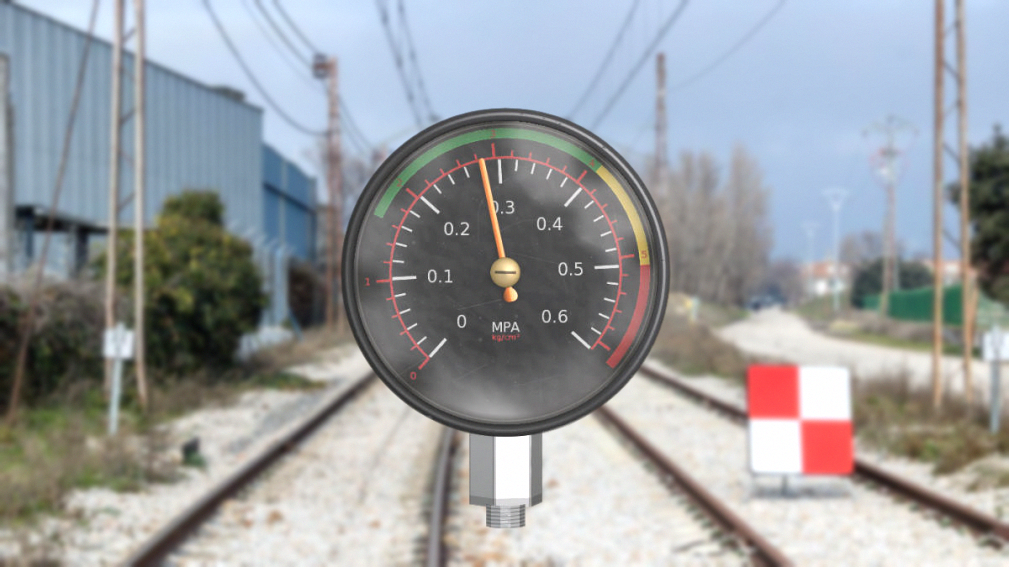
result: 0.28 MPa
